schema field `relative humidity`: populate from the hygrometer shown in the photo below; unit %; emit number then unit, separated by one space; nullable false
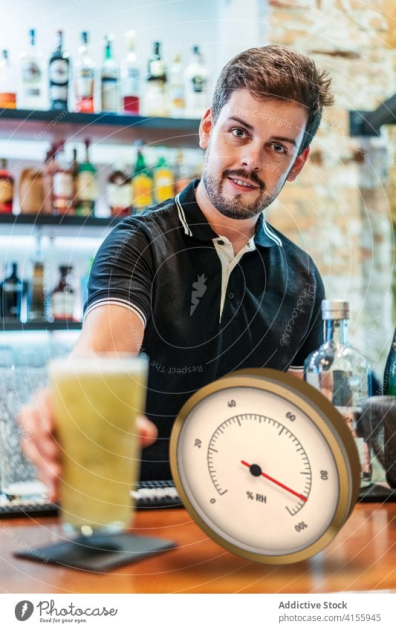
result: 90 %
